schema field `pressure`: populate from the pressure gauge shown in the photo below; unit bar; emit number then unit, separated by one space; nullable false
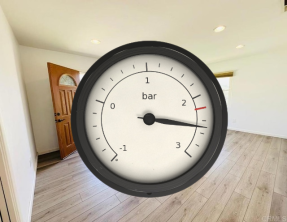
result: 2.5 bar
